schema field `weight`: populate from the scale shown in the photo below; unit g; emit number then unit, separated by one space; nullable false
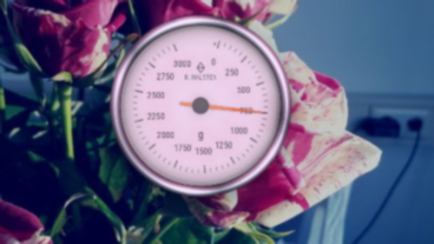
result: 750 g
